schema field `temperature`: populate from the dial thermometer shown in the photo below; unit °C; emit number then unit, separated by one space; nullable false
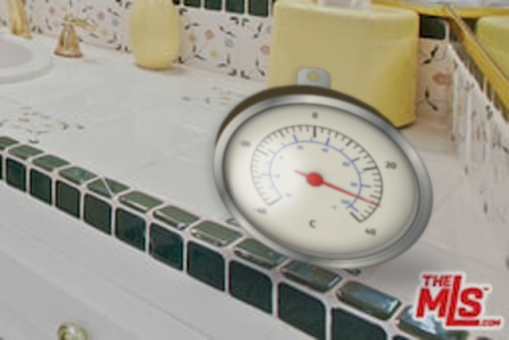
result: 32 °C
